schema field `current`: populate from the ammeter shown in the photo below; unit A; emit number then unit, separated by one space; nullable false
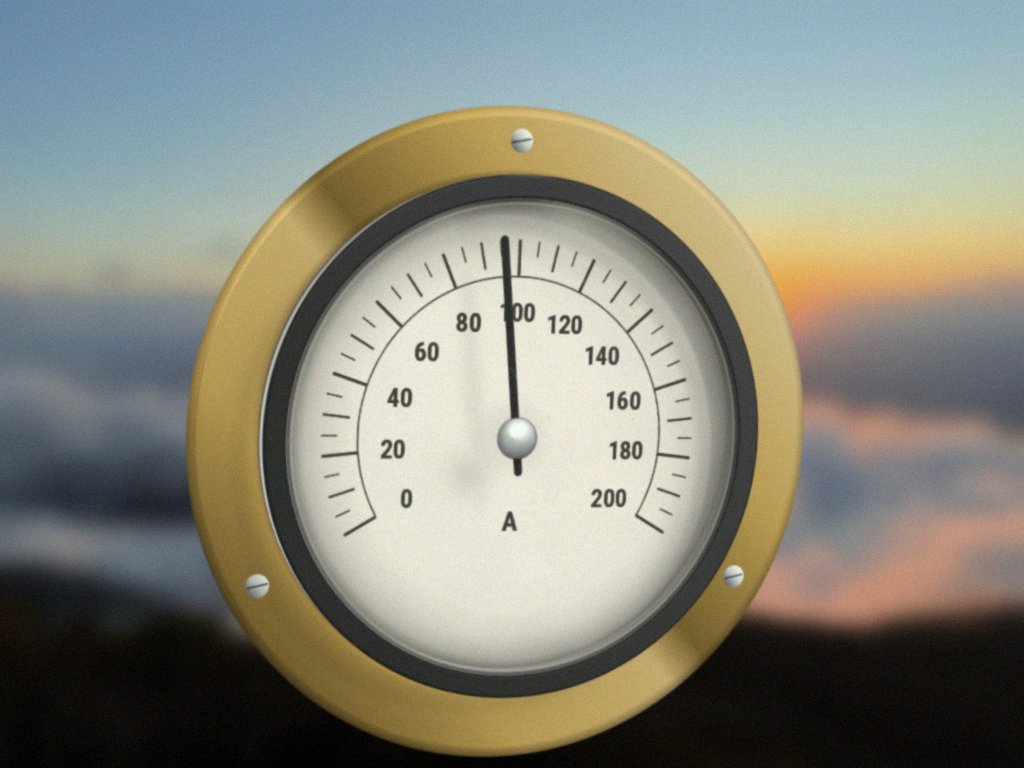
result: 95 A
